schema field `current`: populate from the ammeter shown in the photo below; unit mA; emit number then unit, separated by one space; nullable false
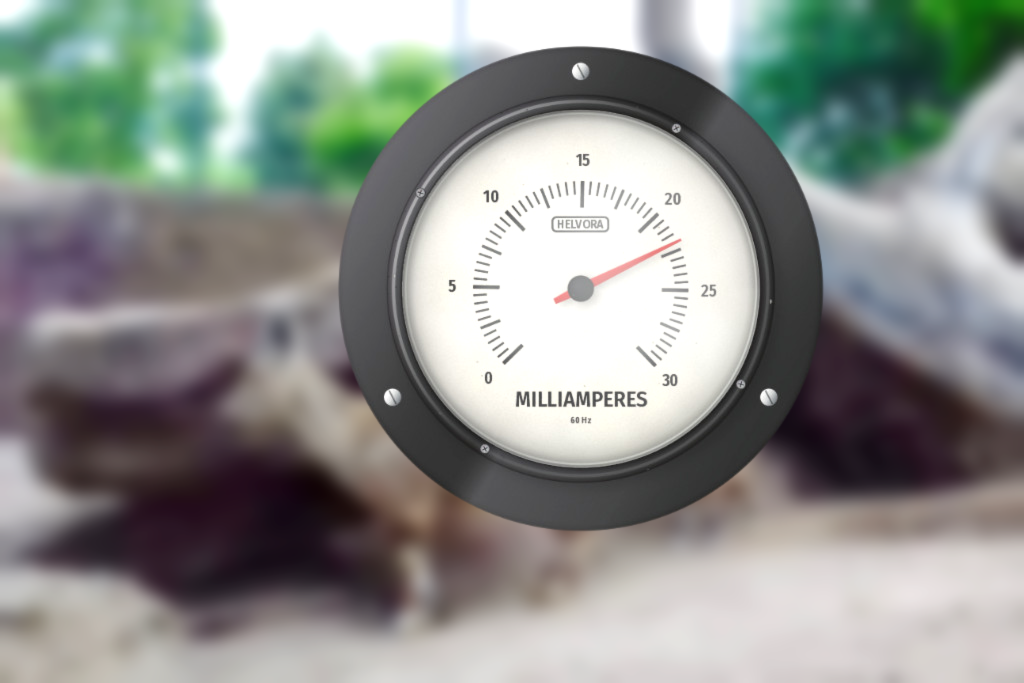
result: 22 mA
